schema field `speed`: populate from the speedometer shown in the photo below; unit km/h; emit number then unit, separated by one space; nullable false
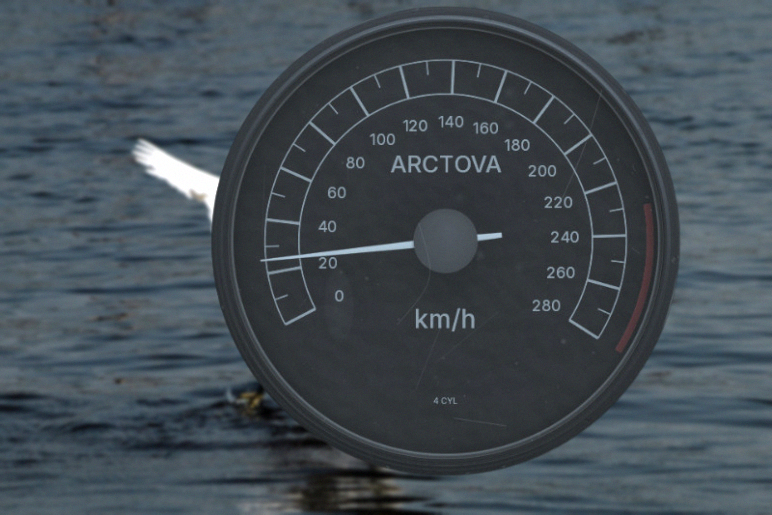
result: 25 km/h
